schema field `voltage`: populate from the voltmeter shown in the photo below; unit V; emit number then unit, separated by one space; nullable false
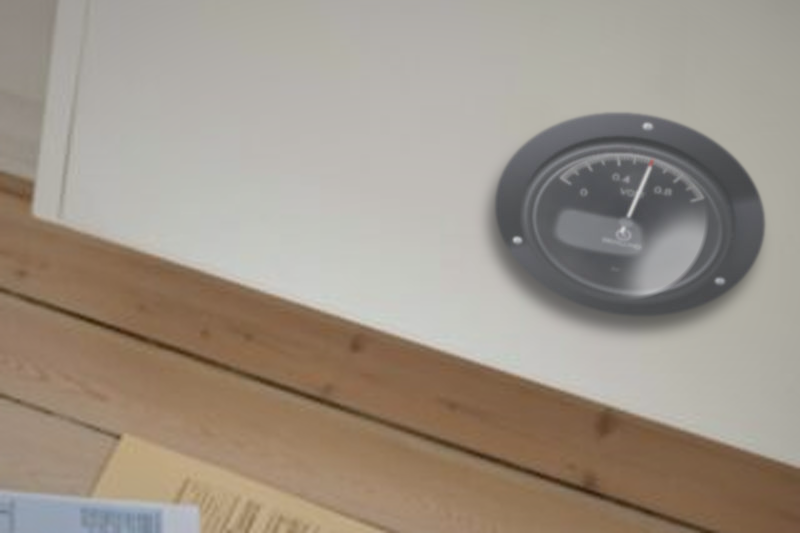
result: 0.6 V
